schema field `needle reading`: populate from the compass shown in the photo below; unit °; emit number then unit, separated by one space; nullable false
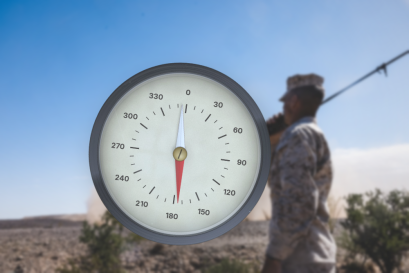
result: 175 °
